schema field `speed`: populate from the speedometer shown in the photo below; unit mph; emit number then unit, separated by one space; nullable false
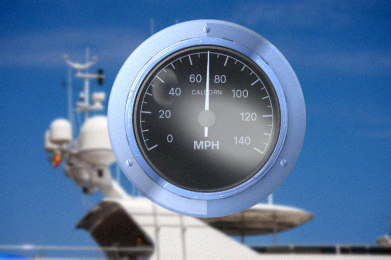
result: 70 mph
